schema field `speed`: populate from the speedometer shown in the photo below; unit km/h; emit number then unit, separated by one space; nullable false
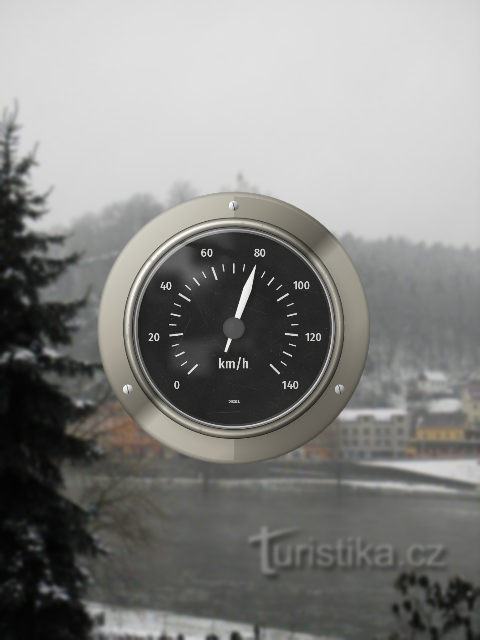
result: 80 km/h
